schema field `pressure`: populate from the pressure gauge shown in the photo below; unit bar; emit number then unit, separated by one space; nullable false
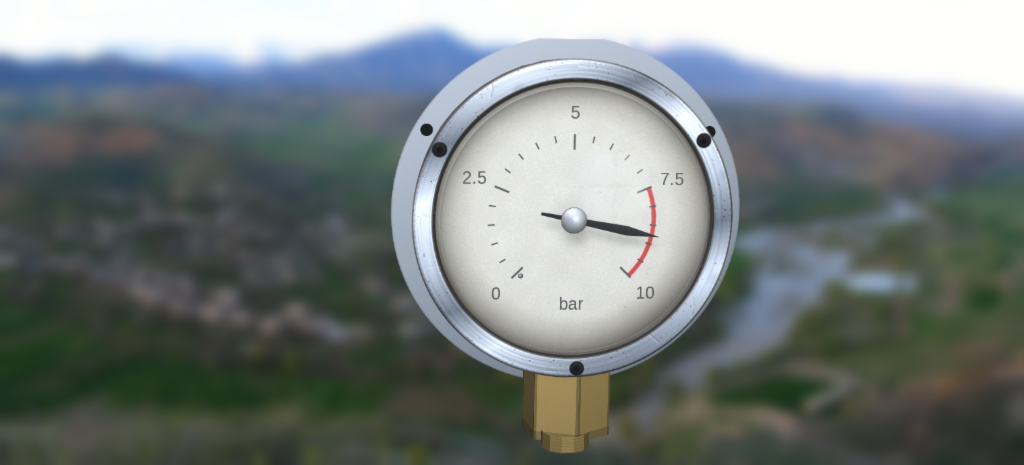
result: 8.75 bar
